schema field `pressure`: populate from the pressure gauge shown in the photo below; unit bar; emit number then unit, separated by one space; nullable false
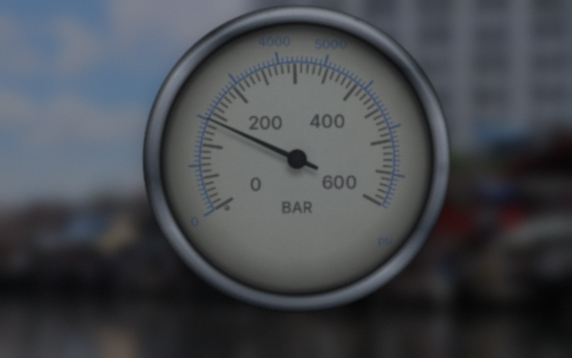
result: 140 bar
